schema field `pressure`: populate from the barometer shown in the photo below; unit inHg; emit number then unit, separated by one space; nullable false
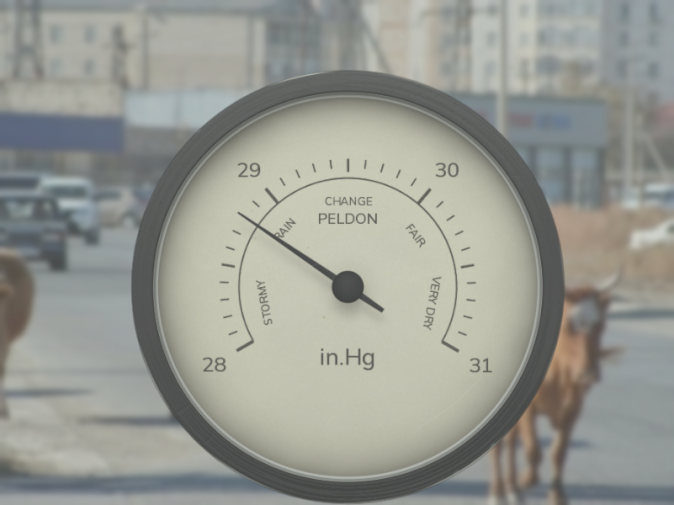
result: 28.8 inHg
